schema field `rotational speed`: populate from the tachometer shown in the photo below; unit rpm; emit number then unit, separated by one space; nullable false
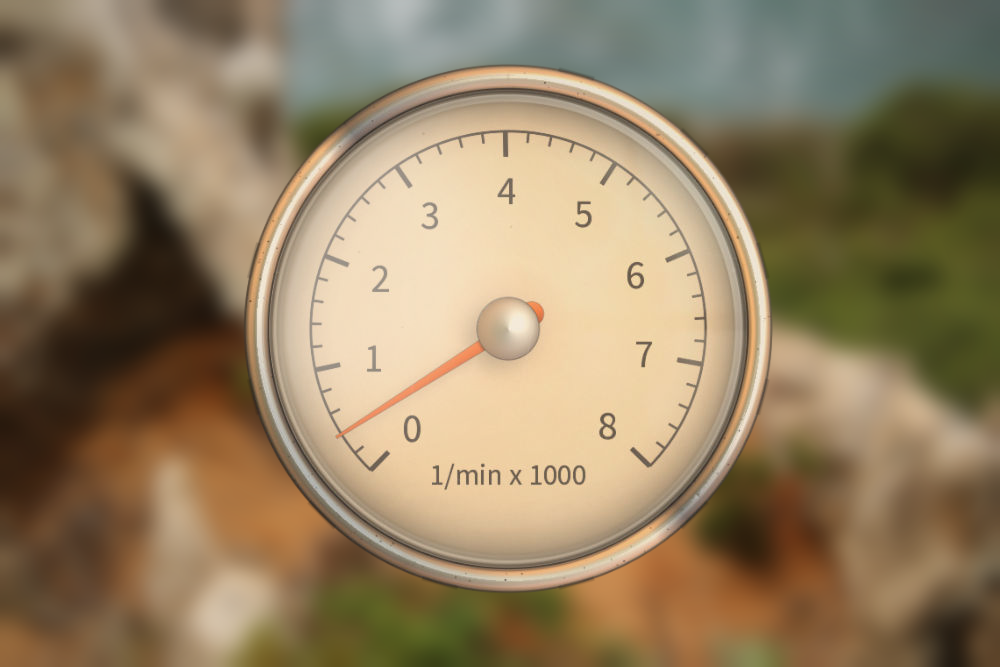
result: 400 rpm
